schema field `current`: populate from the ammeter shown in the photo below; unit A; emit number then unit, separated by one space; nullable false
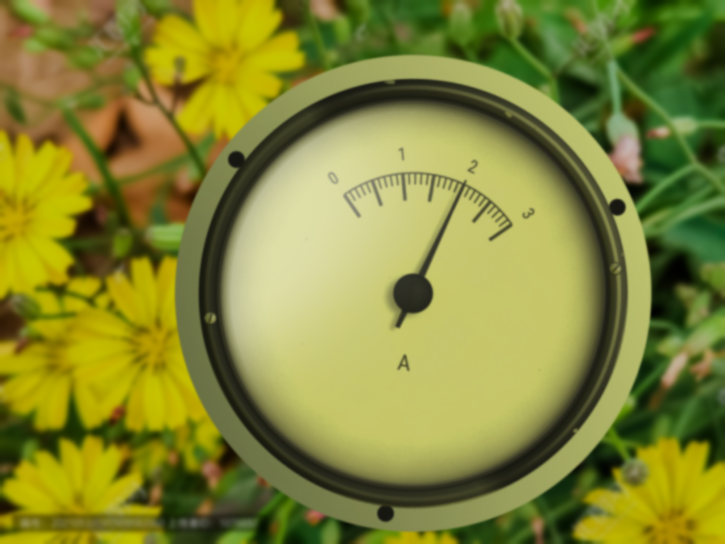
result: 2 A
